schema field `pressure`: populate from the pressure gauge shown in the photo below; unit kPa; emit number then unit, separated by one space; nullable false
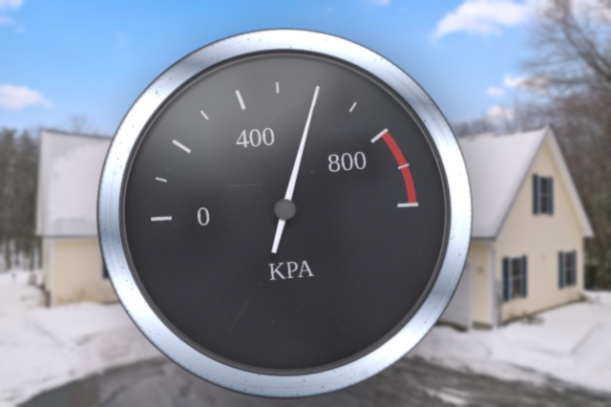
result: 600 kPa
